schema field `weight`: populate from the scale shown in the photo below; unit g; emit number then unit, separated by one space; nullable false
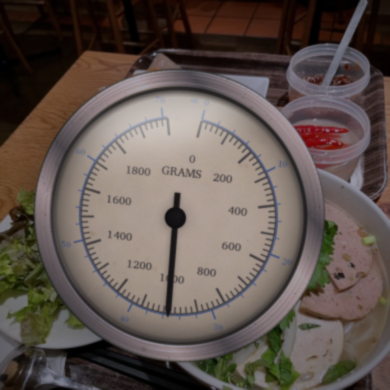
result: 1000 g
